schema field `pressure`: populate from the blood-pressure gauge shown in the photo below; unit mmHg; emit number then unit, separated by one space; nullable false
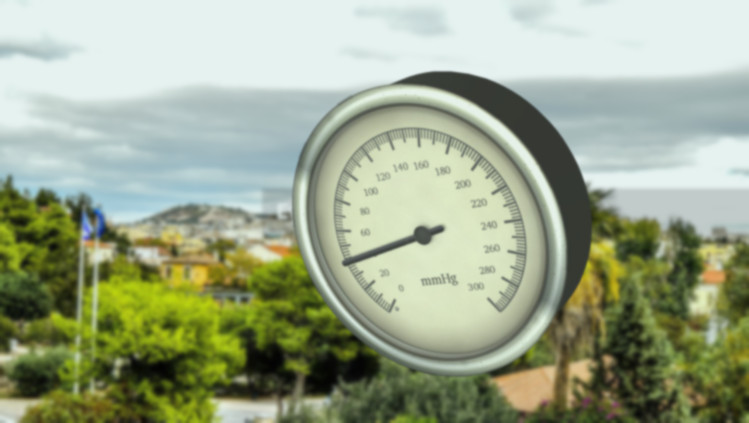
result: 40 mmHg
